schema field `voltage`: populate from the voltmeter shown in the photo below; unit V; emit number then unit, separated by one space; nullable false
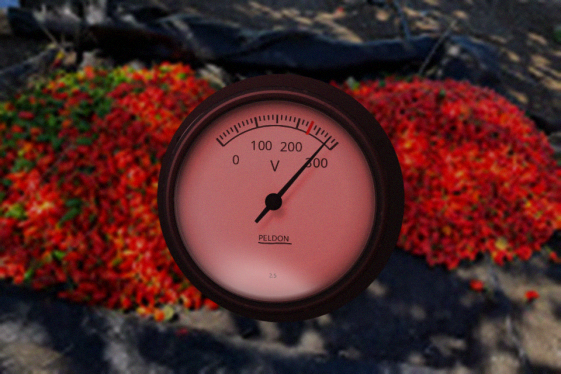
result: 280 V
